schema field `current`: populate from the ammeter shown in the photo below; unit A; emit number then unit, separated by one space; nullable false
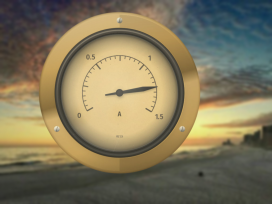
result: 1.25 A
